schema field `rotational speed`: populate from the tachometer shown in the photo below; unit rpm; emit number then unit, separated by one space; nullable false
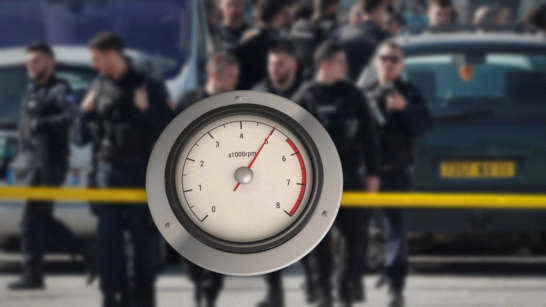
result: 5000 rpm
